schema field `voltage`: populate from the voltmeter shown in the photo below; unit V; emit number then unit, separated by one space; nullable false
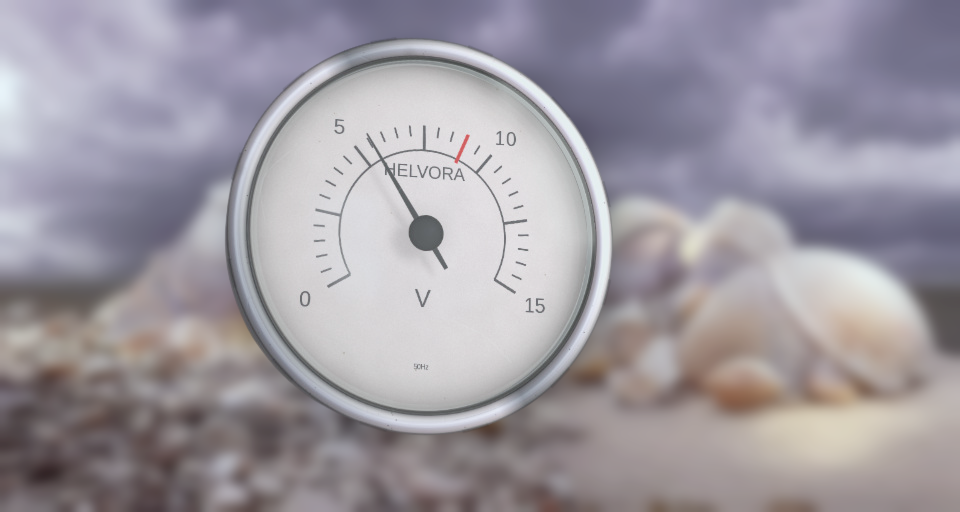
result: 5.5 V
